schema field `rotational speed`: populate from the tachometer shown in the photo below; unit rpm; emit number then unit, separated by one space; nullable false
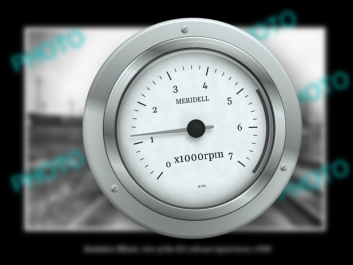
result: 1200 rpm
